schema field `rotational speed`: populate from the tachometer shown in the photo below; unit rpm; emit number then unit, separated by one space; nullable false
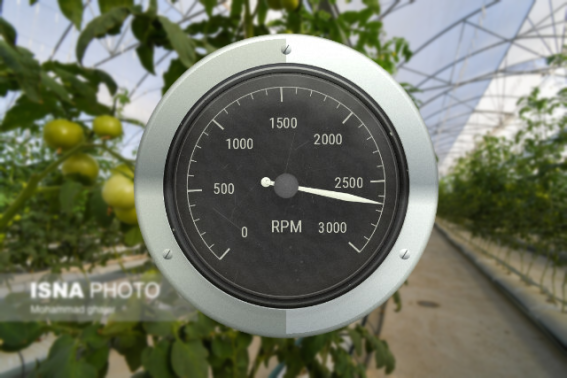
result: 2650 rpm
